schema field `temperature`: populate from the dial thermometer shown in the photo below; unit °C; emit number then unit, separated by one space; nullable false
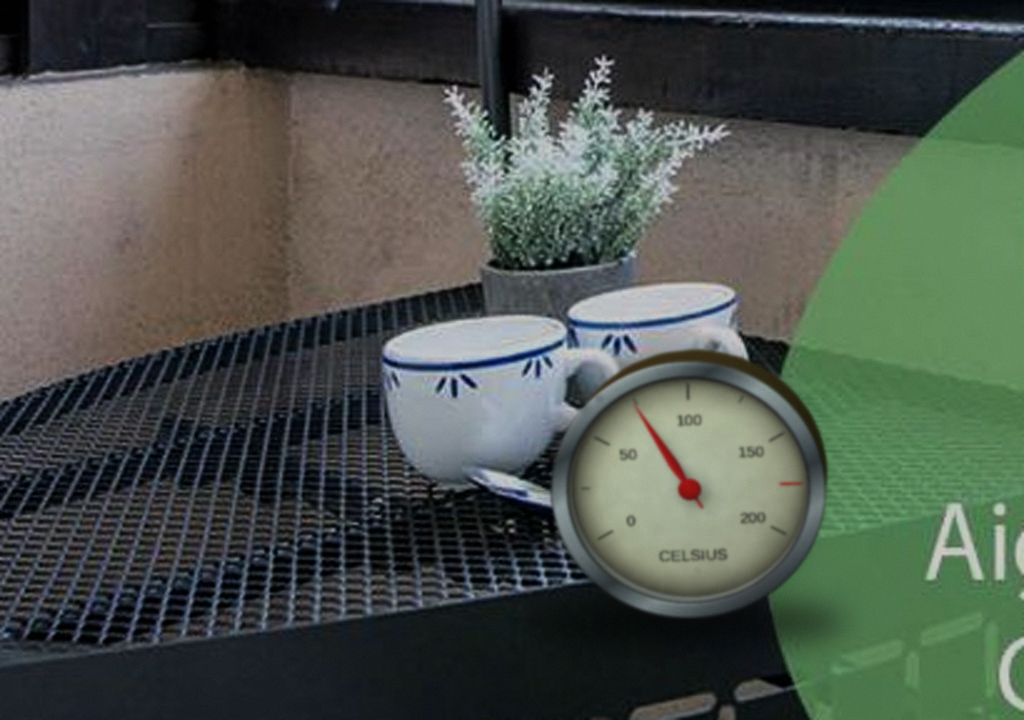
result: 75 °C
